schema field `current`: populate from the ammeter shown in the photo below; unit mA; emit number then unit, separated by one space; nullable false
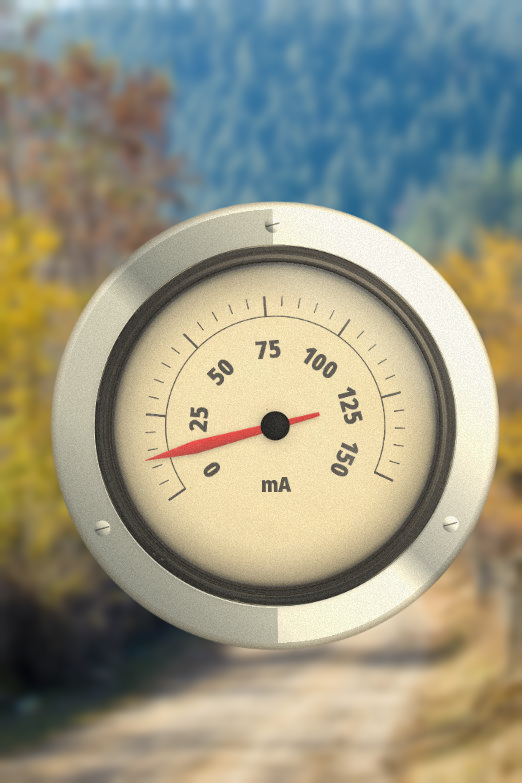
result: 12.5 mA
